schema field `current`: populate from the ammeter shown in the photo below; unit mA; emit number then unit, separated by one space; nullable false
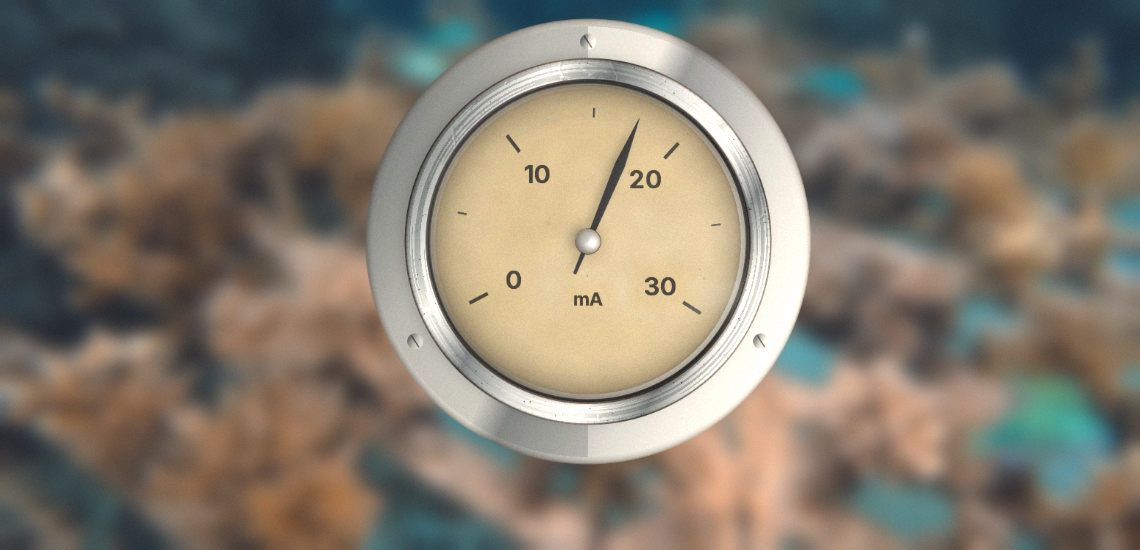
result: 17.5 mA
